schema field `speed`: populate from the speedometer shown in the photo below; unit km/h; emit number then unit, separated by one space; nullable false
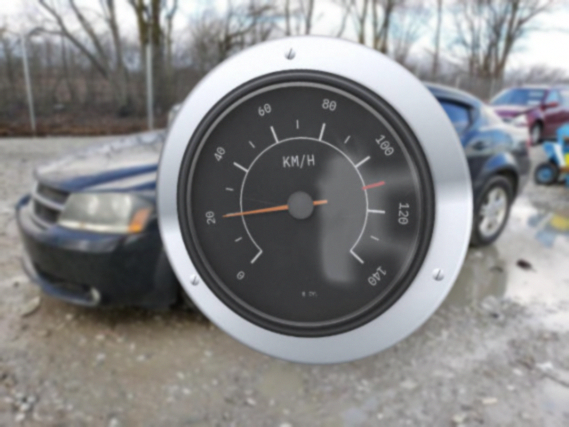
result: 20 km/h
